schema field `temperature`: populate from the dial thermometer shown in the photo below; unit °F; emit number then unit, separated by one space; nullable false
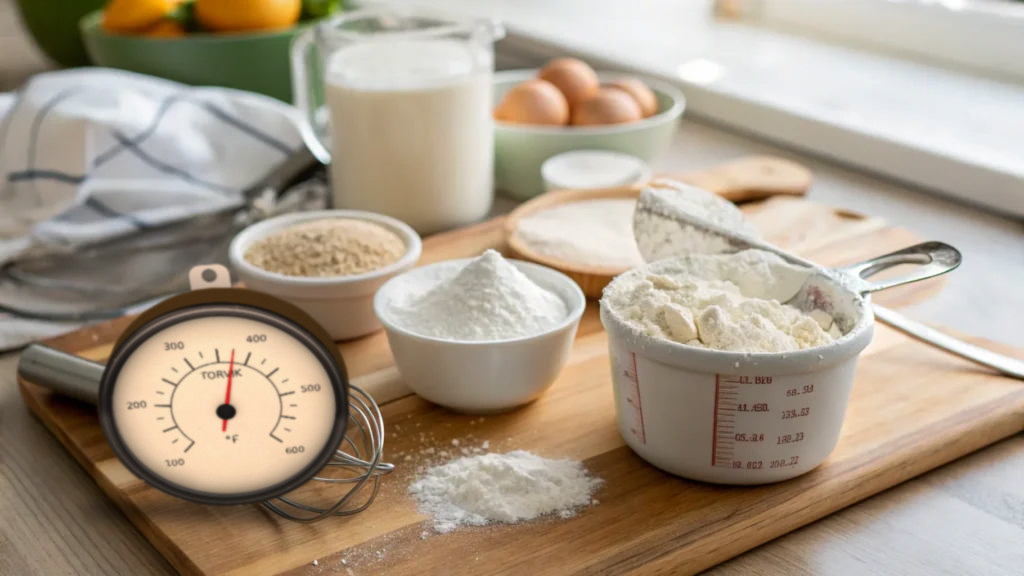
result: 375 °F
